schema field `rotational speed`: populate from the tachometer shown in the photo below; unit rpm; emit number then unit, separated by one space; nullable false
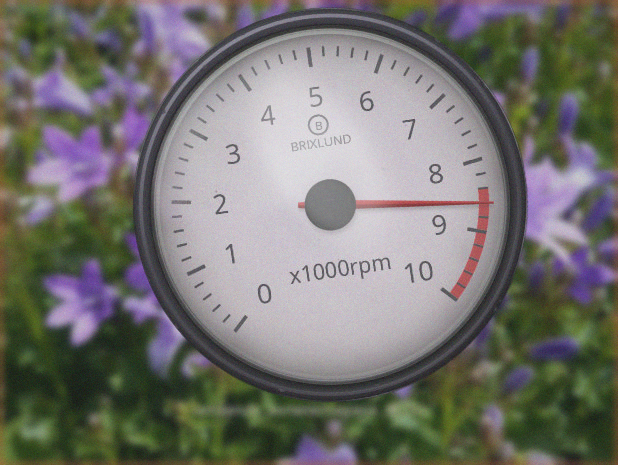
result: 8600 rpm
